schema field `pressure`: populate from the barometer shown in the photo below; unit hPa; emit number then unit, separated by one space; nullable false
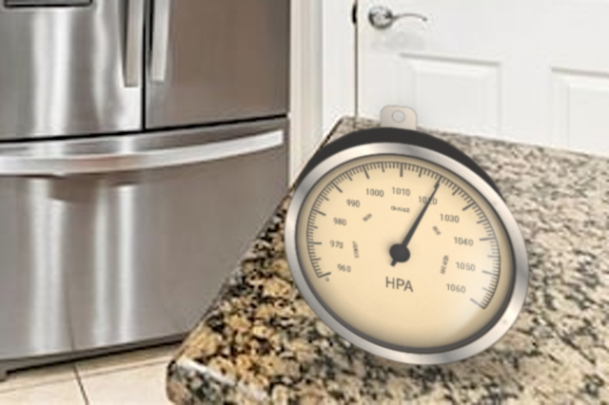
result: 1020 hPa
